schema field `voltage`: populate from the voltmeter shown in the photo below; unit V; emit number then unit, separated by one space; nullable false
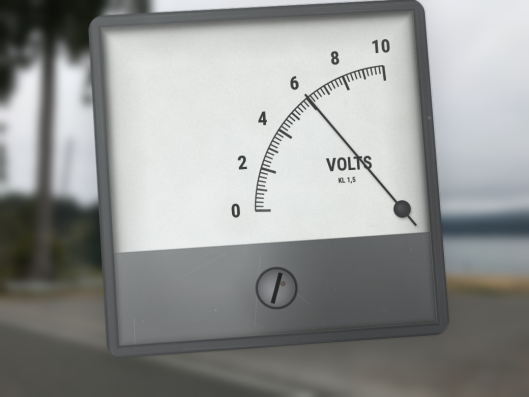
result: 6 V
